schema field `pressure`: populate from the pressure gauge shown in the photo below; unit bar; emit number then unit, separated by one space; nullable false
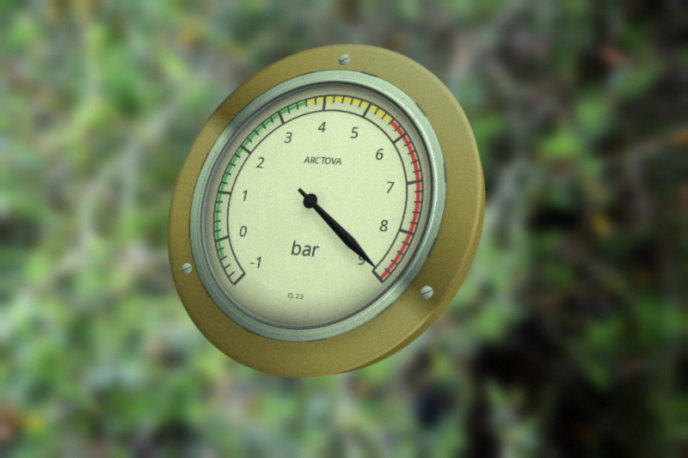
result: 8.9 bar
